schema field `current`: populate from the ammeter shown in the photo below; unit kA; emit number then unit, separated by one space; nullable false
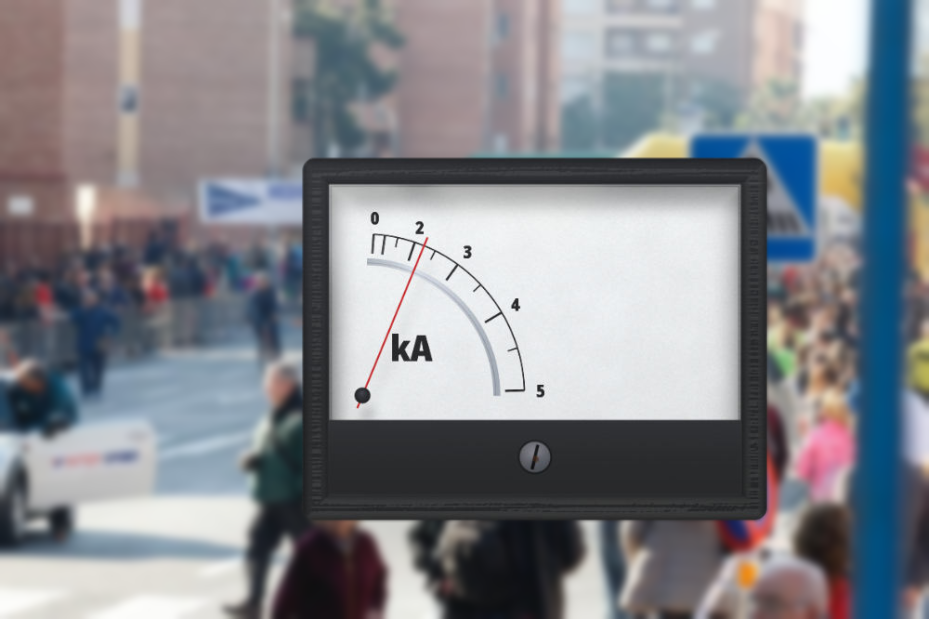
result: 2.25 kA
